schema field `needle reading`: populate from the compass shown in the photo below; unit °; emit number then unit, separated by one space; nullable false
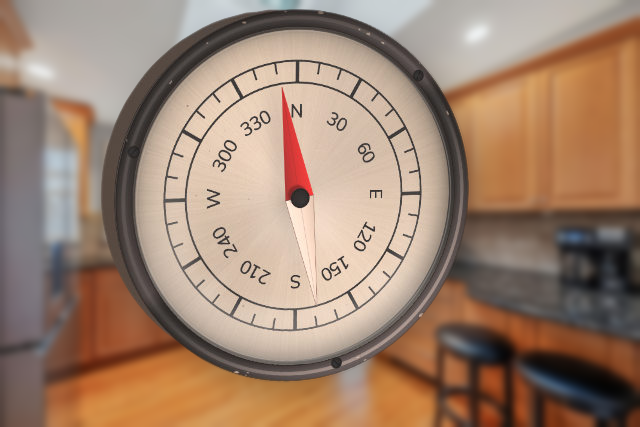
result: 350 °
